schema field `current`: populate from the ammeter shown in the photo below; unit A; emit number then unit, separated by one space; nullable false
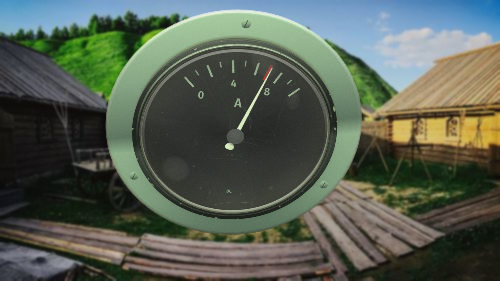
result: 7 A
